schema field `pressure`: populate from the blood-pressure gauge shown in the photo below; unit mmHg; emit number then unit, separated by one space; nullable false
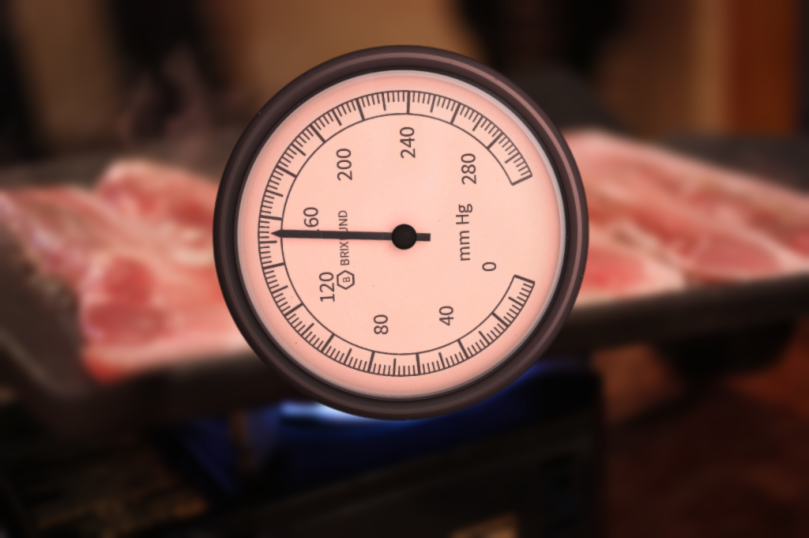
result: 154 mmHg
